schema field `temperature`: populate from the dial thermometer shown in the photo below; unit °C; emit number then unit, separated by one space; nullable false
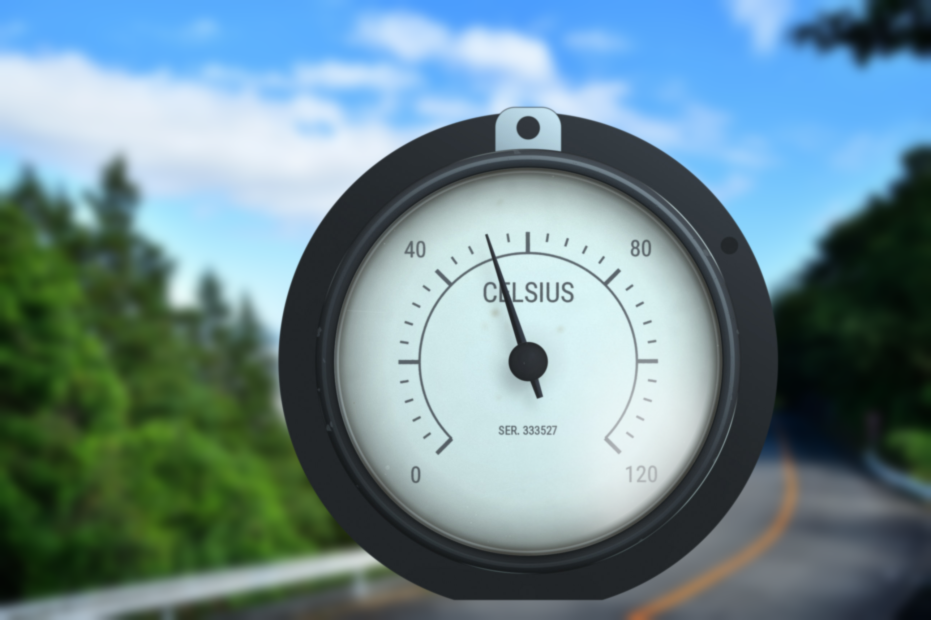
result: 52 °C
